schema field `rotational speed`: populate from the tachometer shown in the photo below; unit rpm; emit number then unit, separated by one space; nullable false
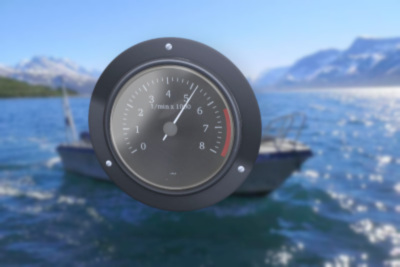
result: 5200 rpm
